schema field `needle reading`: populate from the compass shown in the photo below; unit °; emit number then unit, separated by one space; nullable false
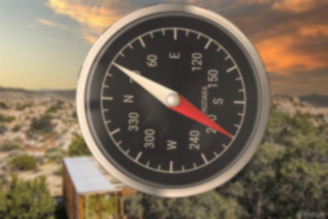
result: 210 °
